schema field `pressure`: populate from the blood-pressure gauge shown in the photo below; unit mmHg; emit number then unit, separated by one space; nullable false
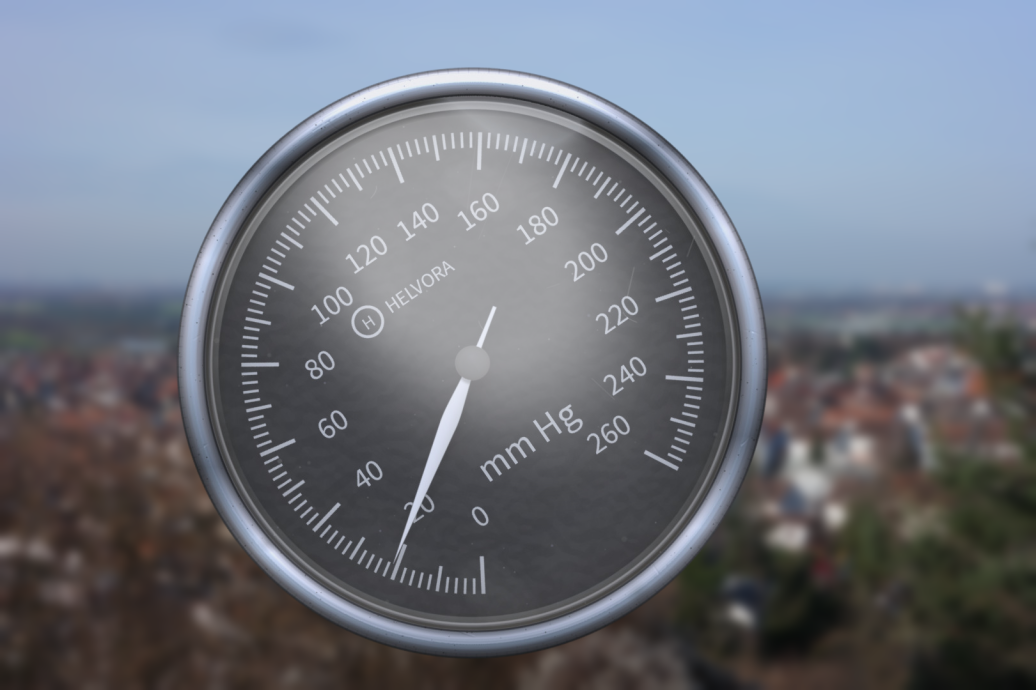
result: 21 mmHg
